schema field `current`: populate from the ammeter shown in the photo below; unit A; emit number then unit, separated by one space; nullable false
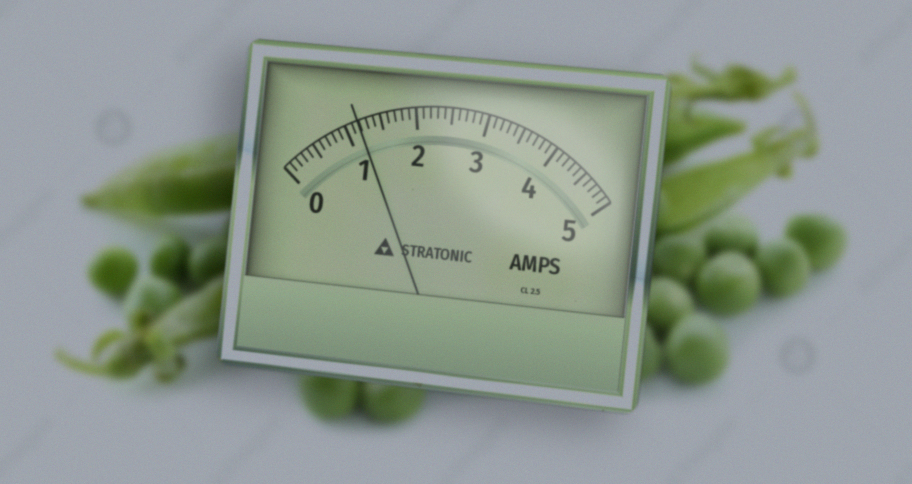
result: 1.2 A
